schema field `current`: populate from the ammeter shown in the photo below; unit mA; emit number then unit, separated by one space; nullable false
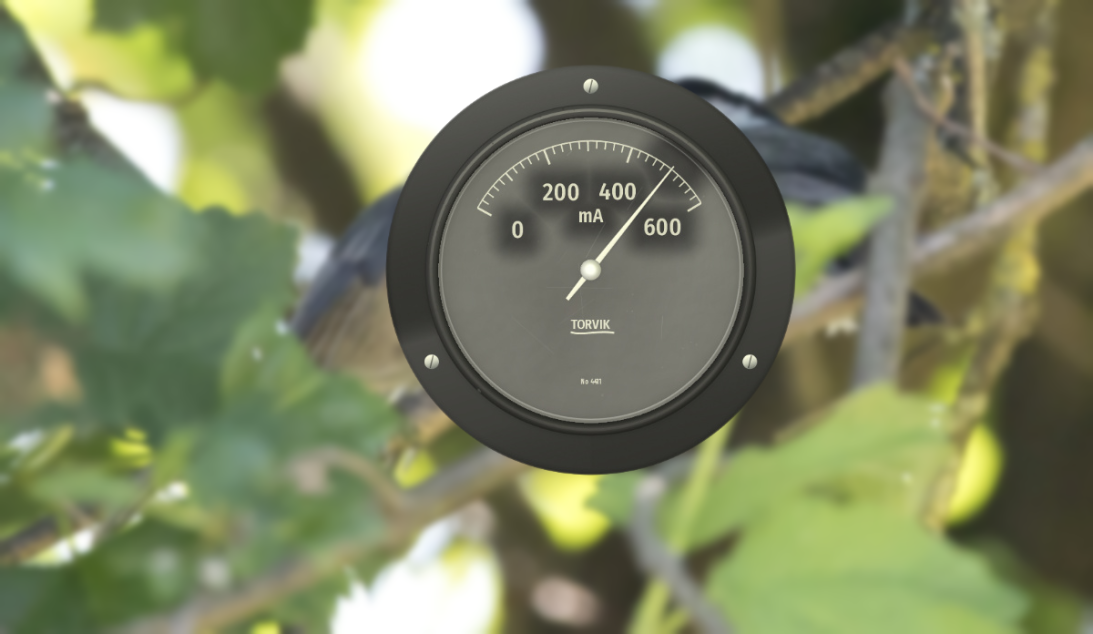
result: 500 mA
